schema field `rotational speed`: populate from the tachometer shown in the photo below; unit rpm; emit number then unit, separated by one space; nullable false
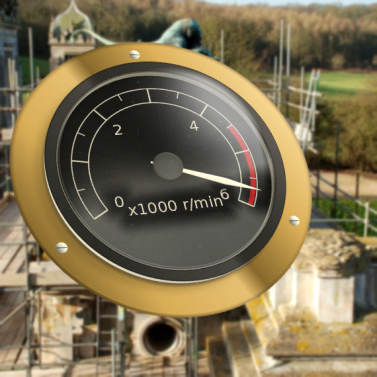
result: 5750 rpm
